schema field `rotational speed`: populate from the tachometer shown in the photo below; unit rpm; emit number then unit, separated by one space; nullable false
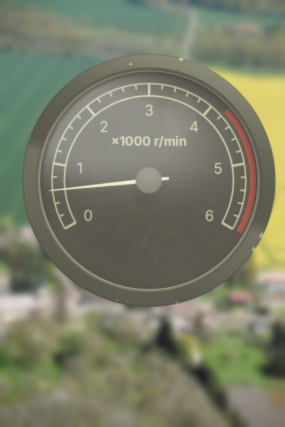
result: 600 rpm
